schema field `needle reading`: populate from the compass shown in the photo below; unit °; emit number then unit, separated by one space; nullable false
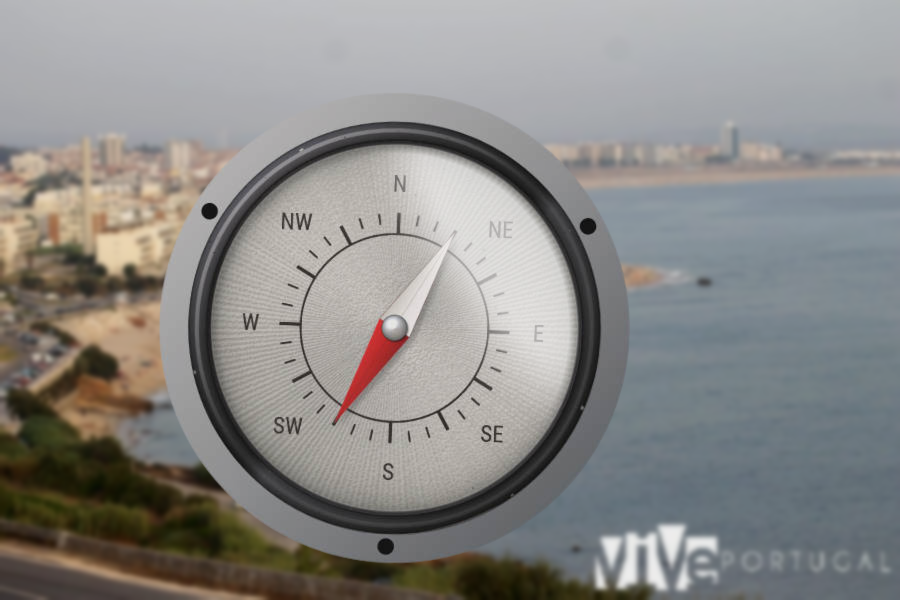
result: 210 °
